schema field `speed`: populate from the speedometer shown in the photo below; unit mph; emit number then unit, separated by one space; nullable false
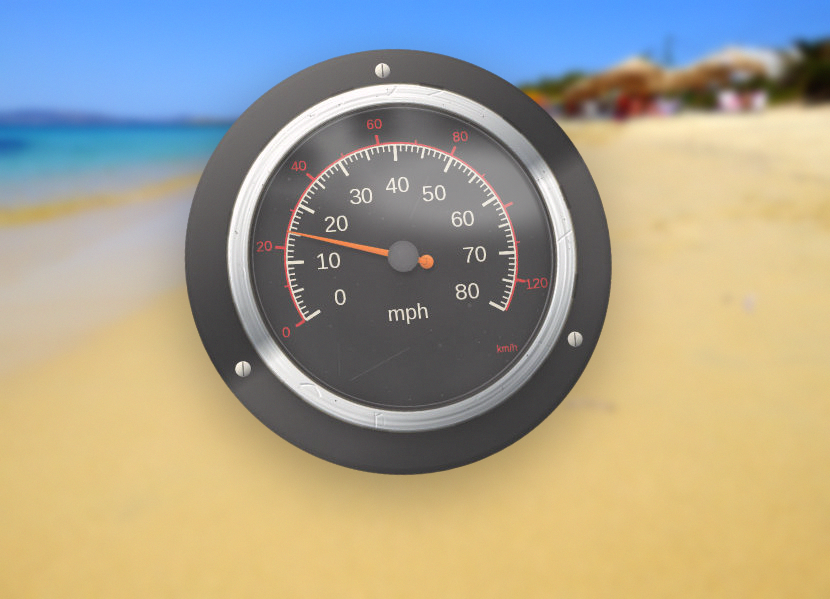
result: 15 mph
